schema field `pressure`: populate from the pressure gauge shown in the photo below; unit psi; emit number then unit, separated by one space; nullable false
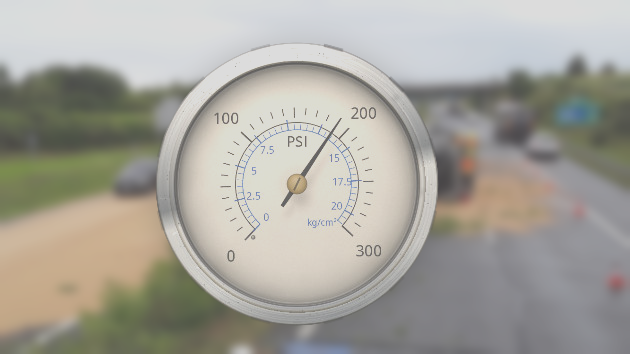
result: 190 psi
